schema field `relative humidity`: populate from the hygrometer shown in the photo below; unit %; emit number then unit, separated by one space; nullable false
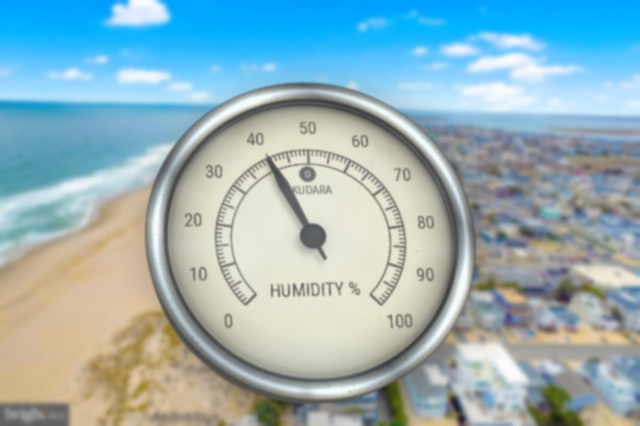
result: 40 %
